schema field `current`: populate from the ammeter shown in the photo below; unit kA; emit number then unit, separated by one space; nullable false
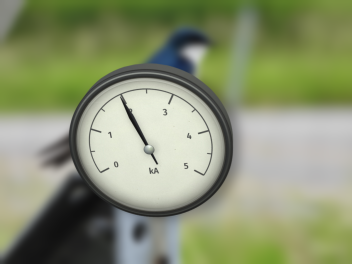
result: 2 kA
